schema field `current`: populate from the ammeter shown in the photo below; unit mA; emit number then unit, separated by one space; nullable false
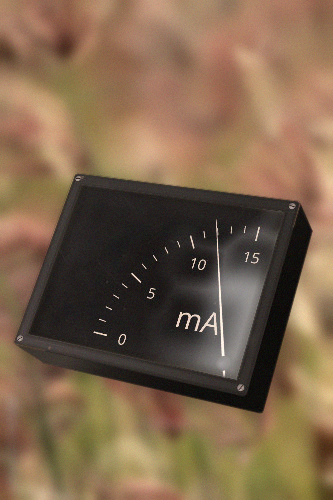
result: 12 mA
